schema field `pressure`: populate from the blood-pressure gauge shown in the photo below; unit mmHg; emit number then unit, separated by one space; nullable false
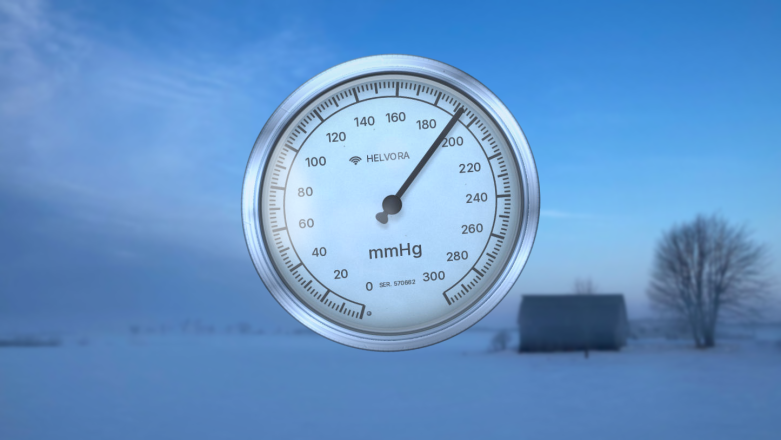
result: 192 mmHg
